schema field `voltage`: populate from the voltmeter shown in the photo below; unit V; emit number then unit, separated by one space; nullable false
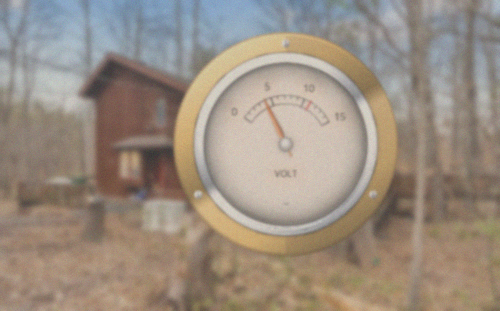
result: 4 V
